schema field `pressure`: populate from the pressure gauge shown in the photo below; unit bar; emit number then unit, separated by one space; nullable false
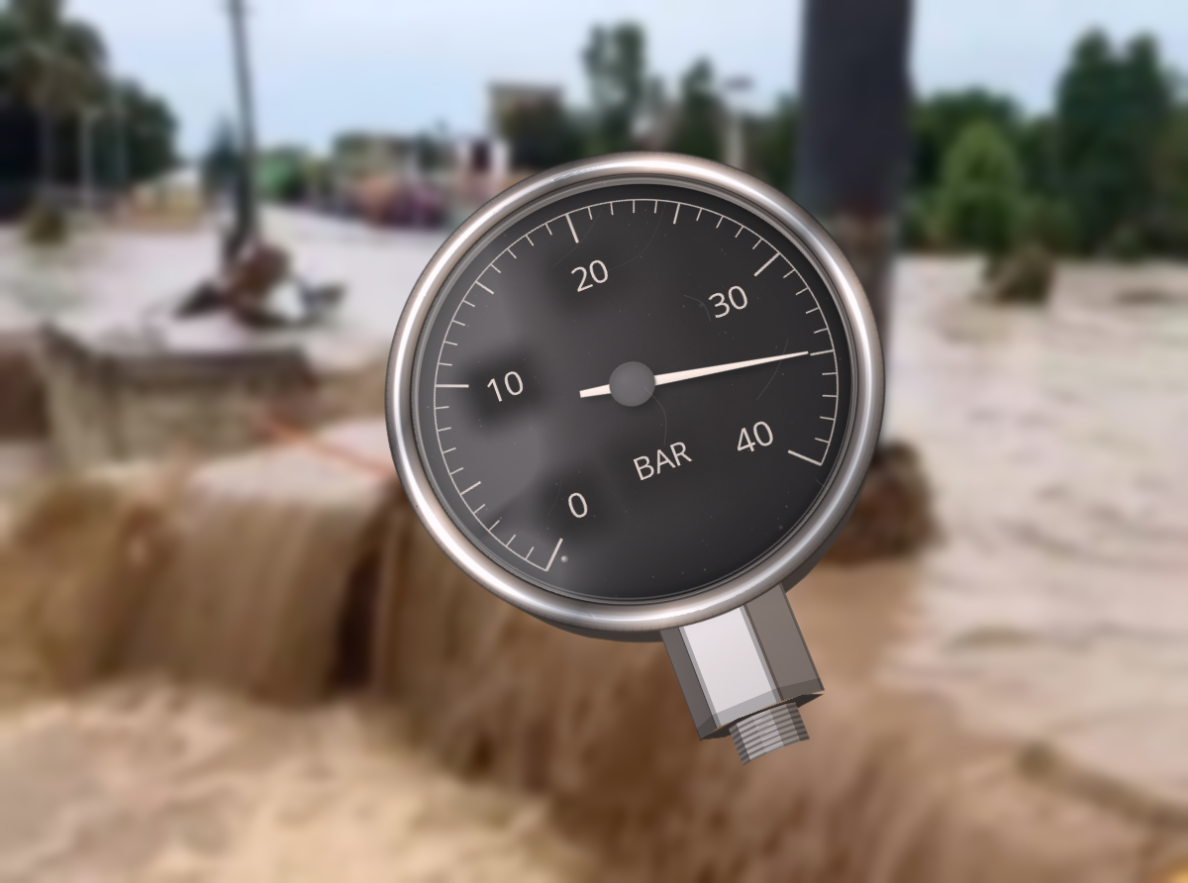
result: 35 bar
